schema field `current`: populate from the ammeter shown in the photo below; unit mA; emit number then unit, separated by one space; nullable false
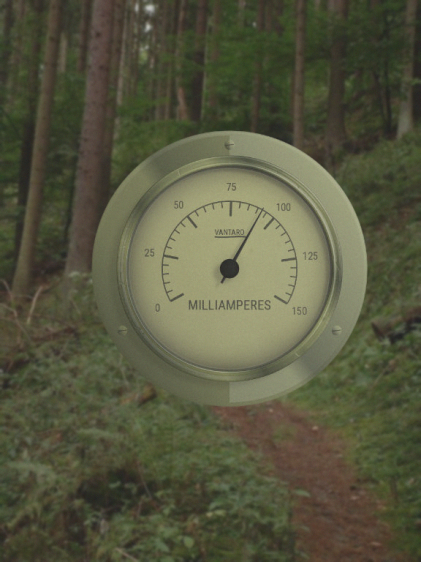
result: 92.5 mA
